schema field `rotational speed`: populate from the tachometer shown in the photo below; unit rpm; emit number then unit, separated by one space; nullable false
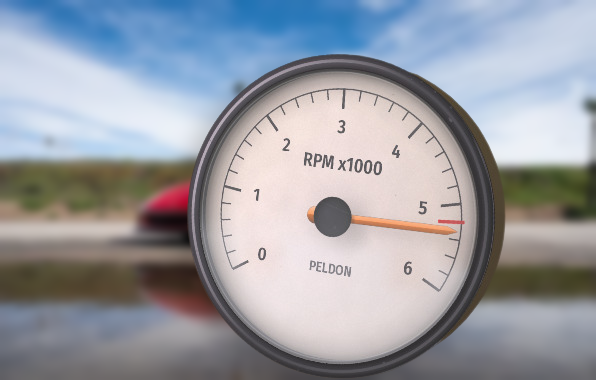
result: 5300 rpm
